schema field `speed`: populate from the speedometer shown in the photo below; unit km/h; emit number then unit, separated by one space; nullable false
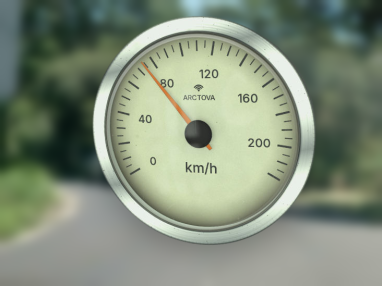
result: 75 km/h
